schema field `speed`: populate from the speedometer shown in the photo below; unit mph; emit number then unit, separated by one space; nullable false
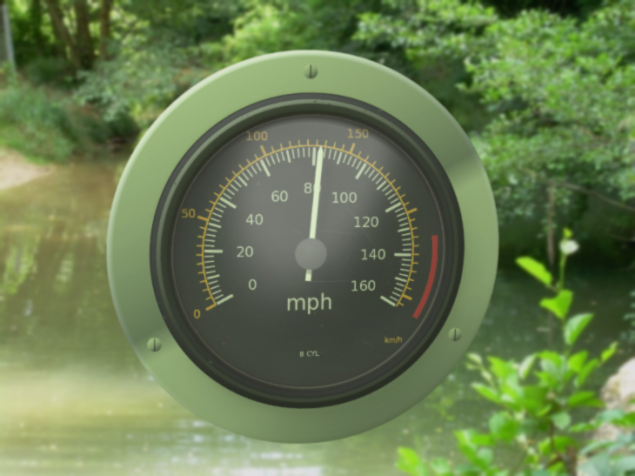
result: 82 mph
